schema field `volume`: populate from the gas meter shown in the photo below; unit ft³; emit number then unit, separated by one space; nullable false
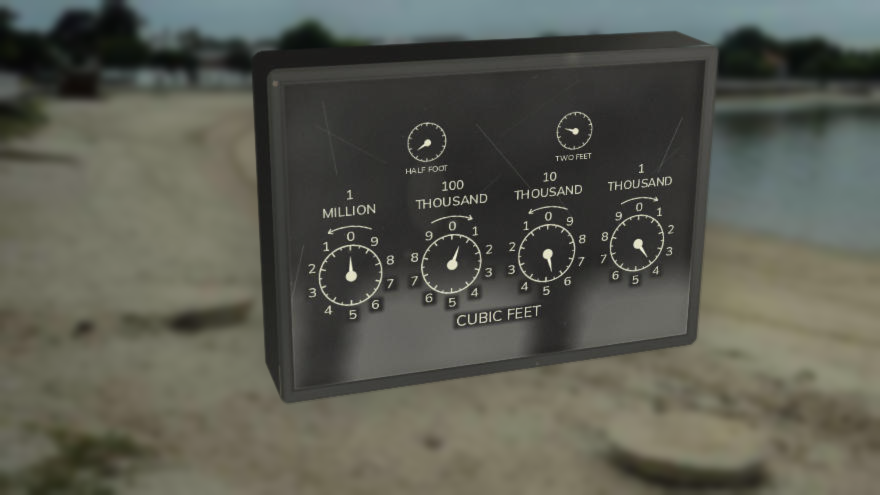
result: 5400 ft³
